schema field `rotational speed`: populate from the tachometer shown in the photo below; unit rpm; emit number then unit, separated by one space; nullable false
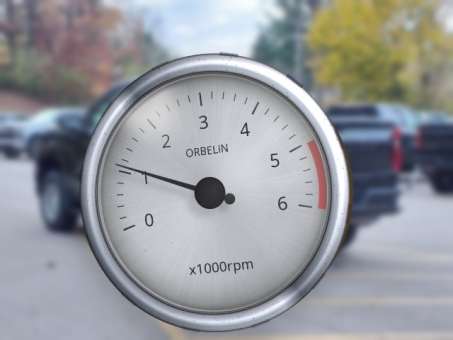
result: 1100 rpm
